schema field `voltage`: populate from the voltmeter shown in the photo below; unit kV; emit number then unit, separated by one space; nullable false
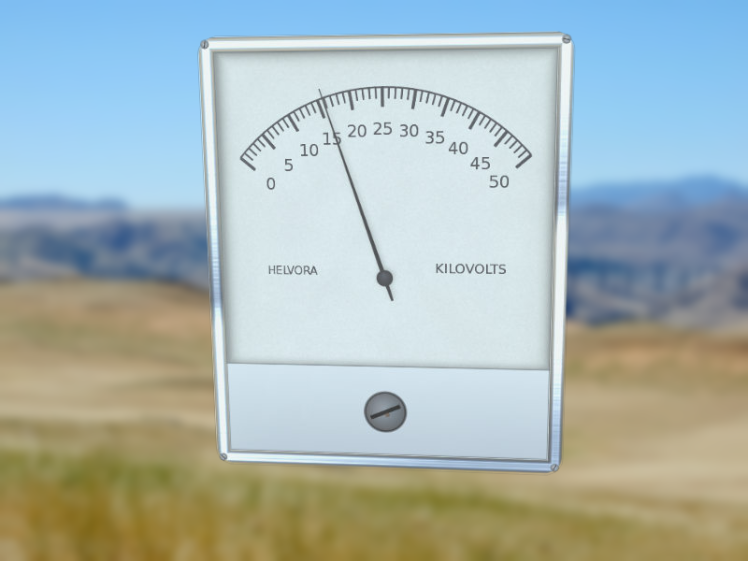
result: 16 kV
